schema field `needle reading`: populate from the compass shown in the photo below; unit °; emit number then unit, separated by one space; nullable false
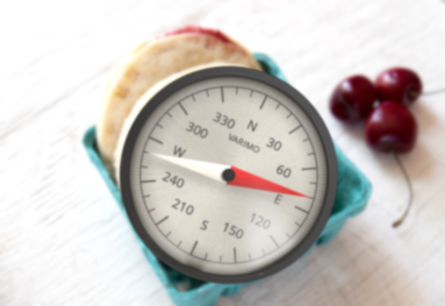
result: 80 °
